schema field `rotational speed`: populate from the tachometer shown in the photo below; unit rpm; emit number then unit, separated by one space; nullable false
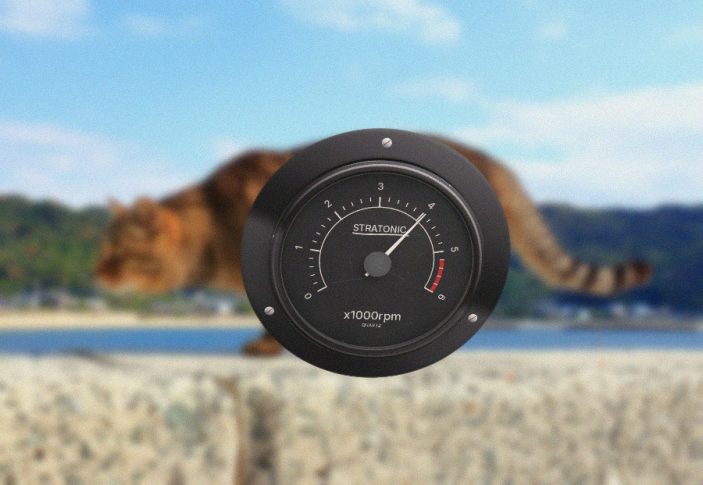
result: 4000 rpm
